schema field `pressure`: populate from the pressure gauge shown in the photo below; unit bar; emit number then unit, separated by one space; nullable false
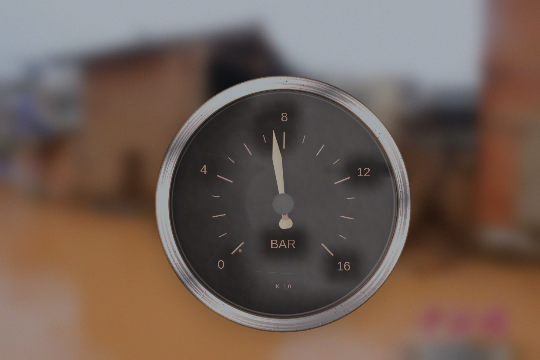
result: 7.5 bar
